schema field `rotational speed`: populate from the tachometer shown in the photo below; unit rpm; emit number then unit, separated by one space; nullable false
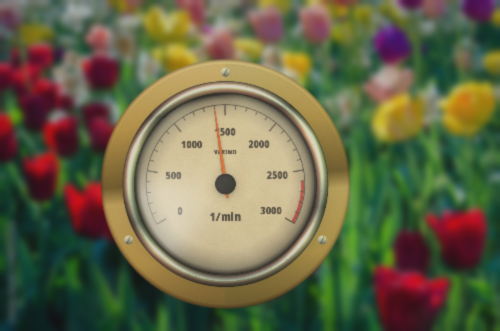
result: 1400 rpm
